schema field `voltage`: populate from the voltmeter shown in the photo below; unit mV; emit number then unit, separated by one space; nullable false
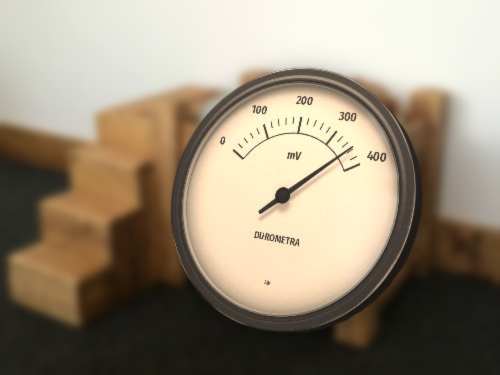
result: 360 mV
